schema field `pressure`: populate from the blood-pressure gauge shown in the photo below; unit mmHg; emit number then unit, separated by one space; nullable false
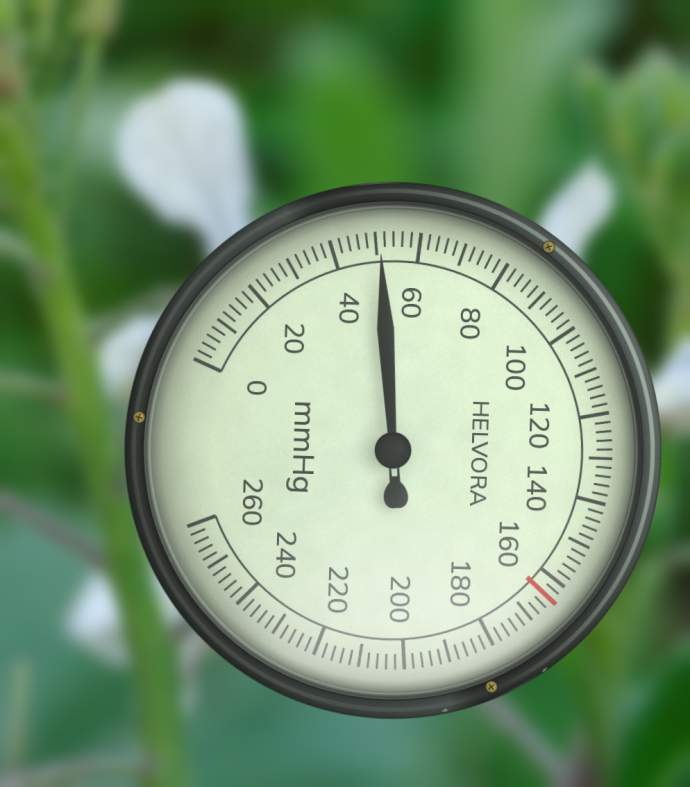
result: 51 mmHg
